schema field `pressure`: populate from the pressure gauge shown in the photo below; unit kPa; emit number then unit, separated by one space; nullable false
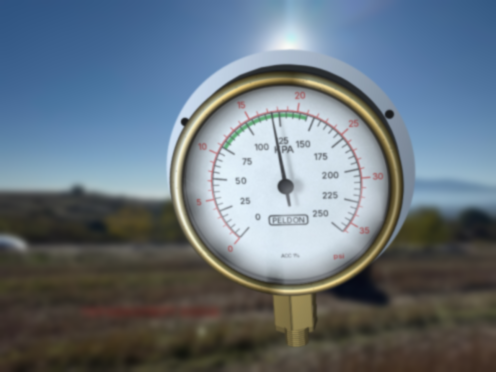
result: 120 kPa
